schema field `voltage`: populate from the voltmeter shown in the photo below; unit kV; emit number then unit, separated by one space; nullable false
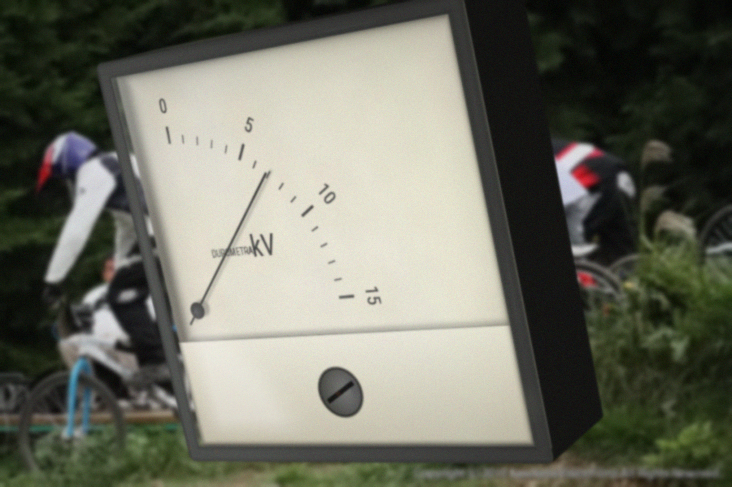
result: 7 kV
